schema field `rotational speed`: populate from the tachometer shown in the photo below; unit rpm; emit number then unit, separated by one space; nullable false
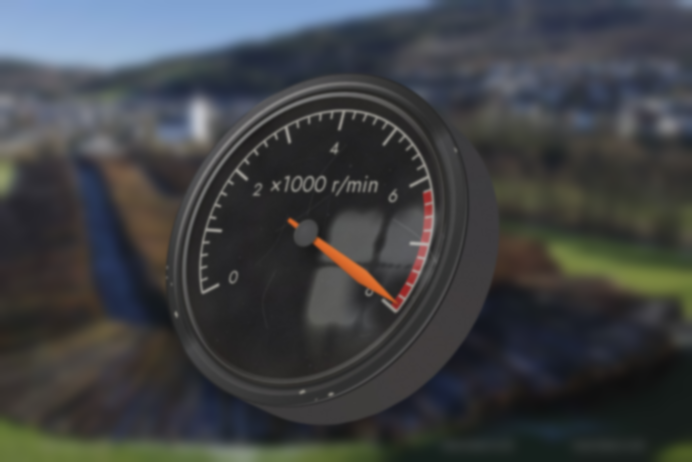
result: 7900 rpm
